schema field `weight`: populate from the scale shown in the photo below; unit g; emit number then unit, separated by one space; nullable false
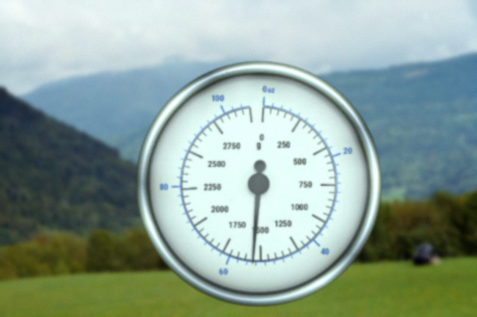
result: 1550 g
